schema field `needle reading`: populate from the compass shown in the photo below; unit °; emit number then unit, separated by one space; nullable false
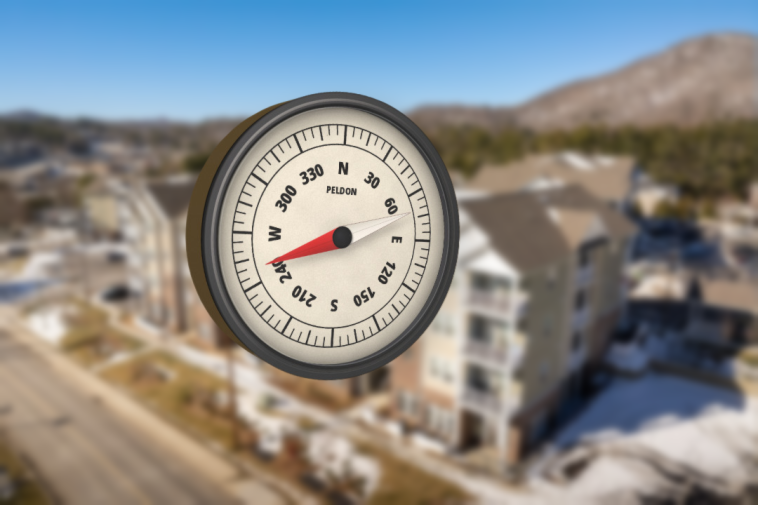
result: 250 °
